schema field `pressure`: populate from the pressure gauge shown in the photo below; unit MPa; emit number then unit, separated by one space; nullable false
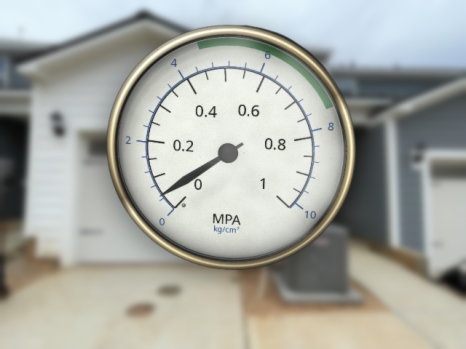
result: 0.05 MPa
